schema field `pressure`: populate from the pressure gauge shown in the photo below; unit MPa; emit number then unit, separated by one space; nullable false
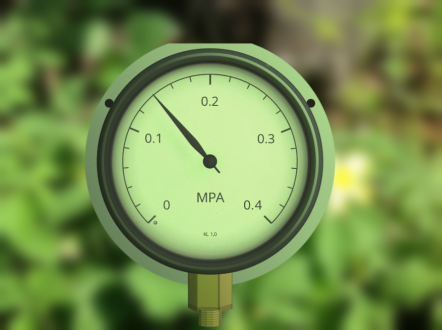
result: 0.14 MPa
